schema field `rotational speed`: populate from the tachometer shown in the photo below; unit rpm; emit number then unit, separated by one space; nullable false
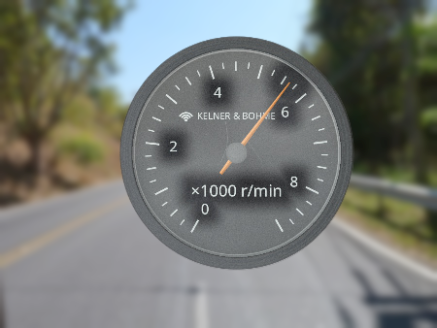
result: 5625 rpm
